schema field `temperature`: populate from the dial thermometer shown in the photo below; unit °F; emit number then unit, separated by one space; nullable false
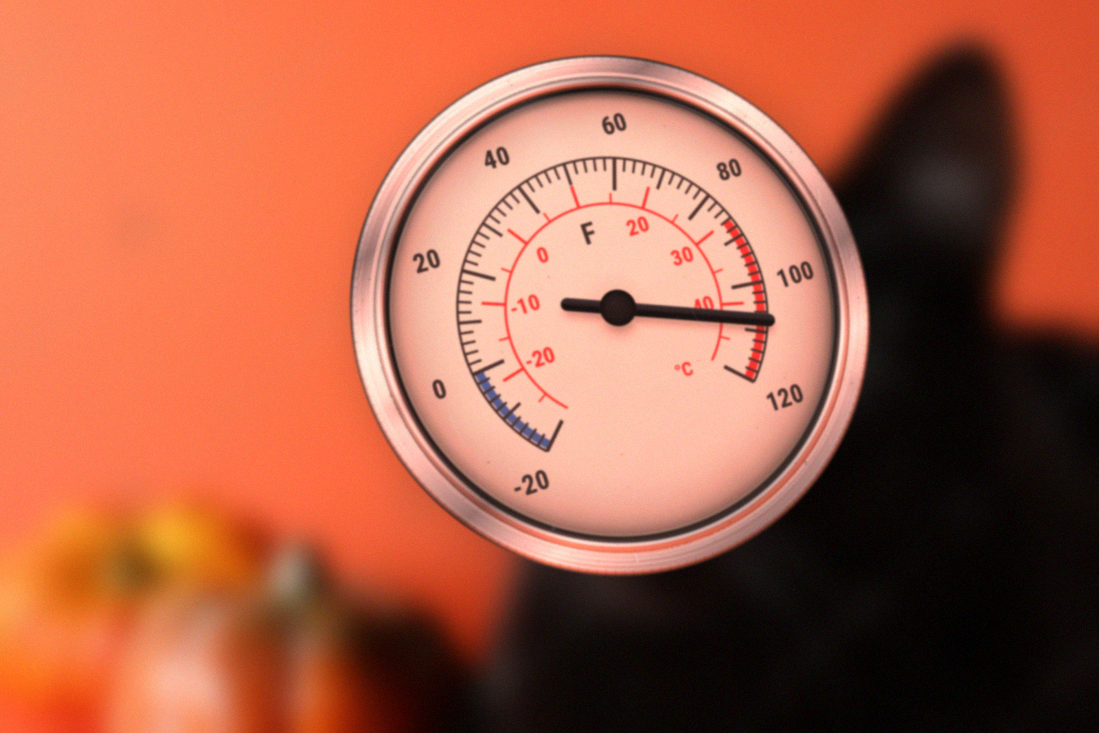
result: 108 °F
